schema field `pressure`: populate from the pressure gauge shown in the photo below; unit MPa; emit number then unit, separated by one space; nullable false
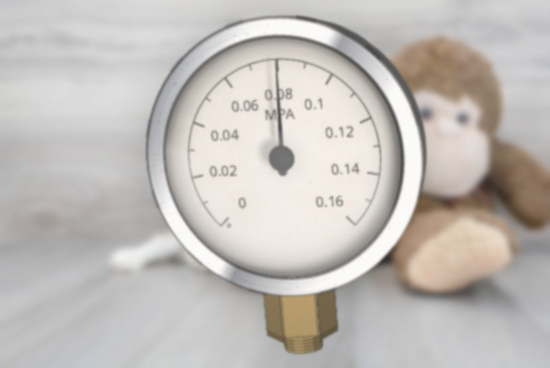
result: 0.08 MPa
